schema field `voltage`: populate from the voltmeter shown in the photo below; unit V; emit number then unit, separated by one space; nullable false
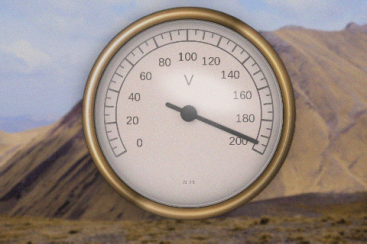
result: 195 V
